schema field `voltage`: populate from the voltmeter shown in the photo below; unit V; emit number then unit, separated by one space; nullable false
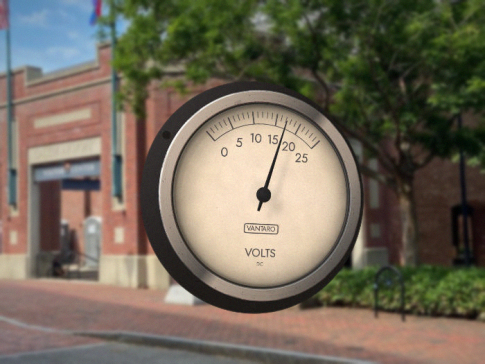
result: 17 V
